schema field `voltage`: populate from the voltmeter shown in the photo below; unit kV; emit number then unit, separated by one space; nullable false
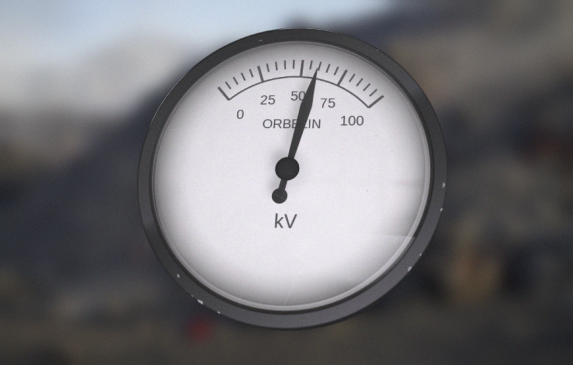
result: 60 kV
